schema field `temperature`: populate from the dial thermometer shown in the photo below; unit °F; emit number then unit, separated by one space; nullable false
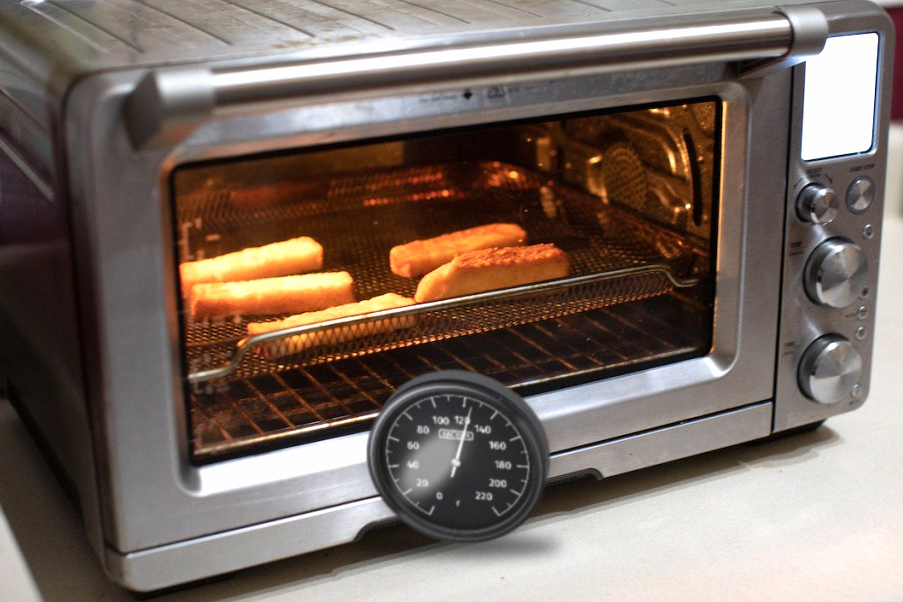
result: 125 °F
